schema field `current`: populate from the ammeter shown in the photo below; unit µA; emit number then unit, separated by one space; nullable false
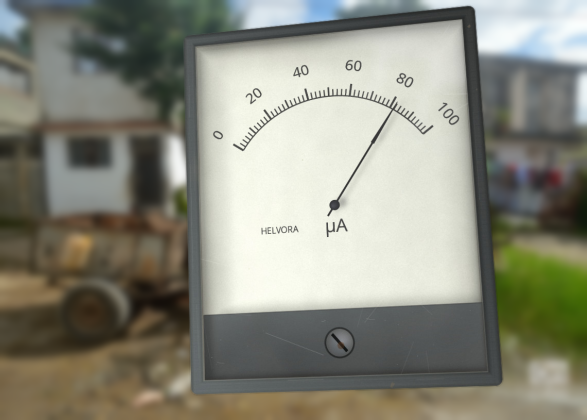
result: 82 µA
